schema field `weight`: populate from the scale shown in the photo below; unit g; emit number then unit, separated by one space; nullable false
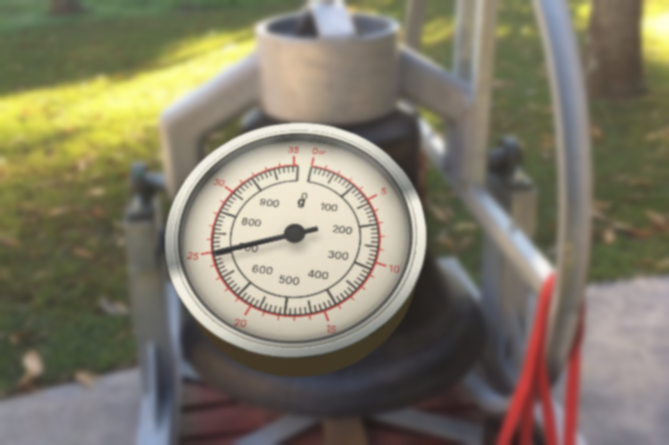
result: 700 g
